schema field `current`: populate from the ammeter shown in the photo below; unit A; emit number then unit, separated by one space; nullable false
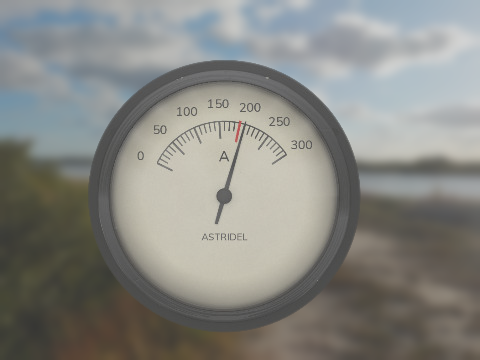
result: 200 A
